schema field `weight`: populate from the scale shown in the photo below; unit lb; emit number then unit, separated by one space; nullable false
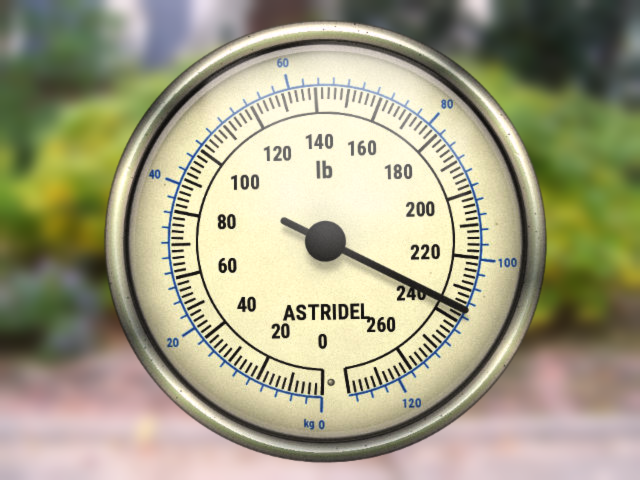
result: 236 lb
